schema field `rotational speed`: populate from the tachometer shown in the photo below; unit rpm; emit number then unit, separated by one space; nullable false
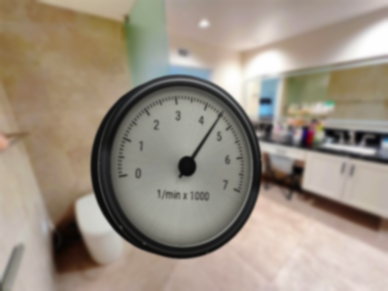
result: 4500 rpm
